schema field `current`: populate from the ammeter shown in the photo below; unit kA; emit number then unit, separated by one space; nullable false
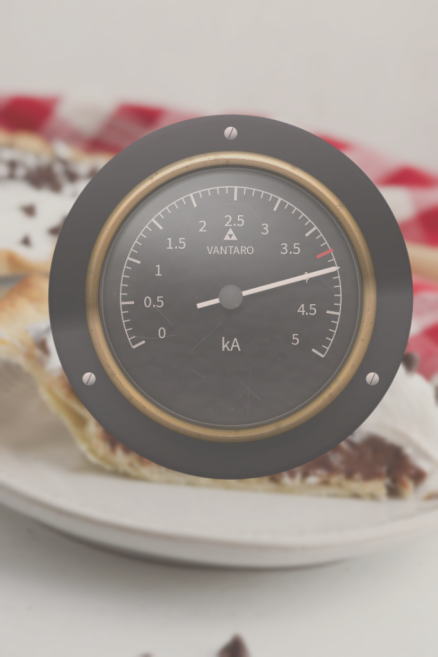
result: 4 kA
